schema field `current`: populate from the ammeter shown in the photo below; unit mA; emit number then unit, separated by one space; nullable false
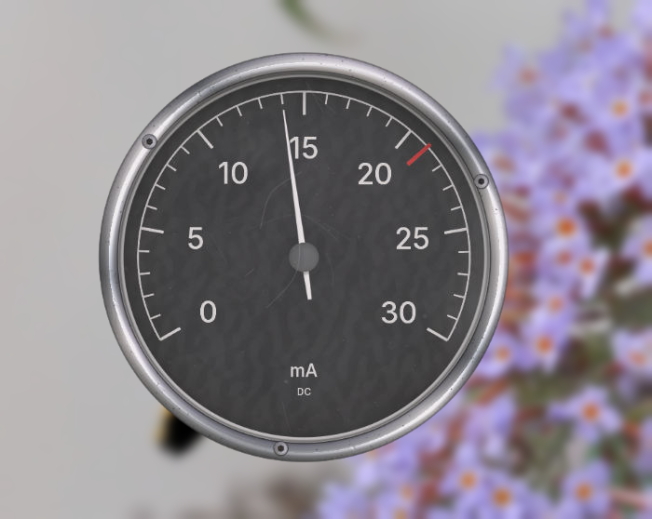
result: 14 mA
